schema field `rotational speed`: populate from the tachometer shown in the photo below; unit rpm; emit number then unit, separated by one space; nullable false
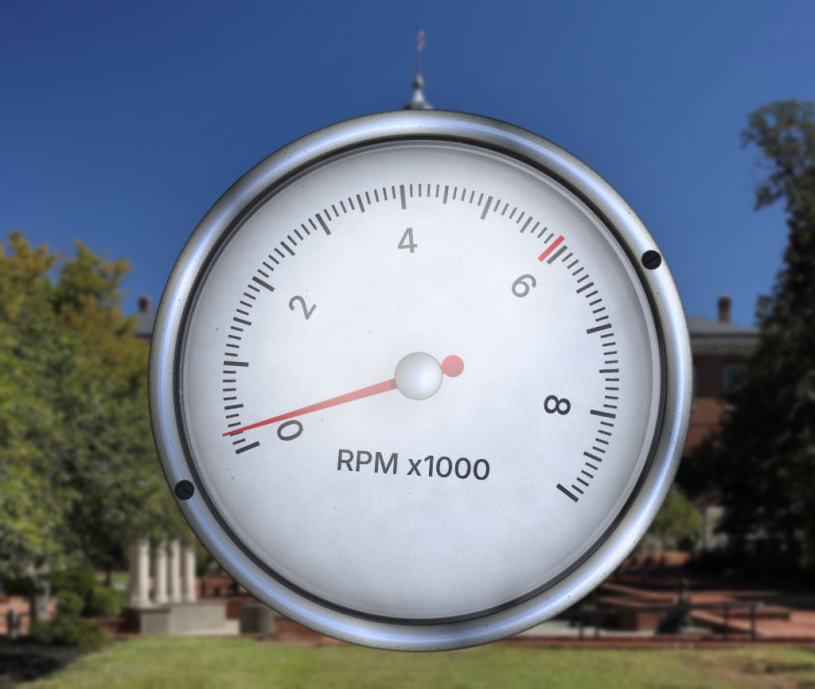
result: 200 rpm
